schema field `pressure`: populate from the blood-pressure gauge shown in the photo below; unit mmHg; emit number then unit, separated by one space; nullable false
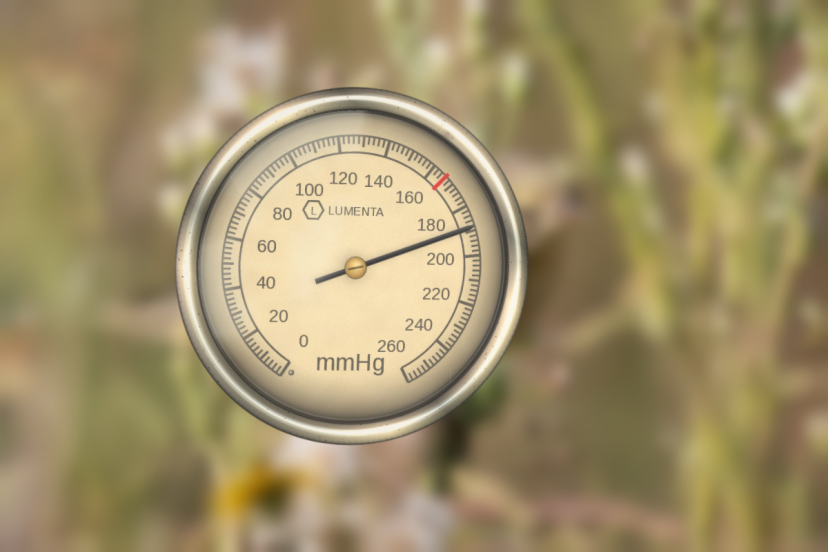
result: 188 mmHg
